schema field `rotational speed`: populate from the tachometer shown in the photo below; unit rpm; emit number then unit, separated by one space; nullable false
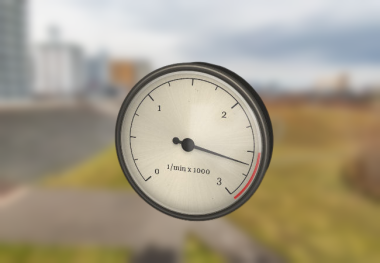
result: 2625 rpm
